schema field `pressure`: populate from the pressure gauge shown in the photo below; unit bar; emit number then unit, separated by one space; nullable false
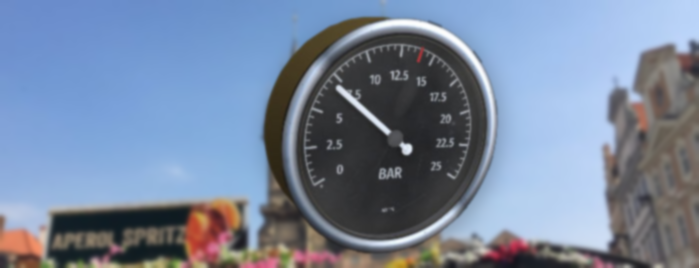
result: 7 bar
